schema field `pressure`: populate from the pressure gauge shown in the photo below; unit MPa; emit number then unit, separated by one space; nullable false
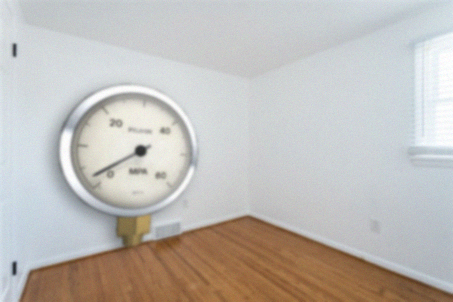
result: 2.5 MPa
